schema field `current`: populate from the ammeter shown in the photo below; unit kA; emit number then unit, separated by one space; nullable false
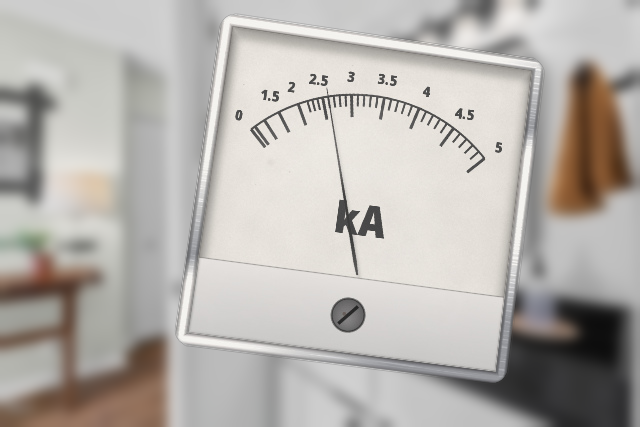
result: 2.6 kA
